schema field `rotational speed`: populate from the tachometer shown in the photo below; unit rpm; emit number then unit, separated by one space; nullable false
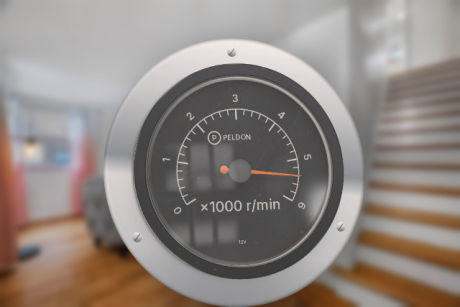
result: 5400 rpm
